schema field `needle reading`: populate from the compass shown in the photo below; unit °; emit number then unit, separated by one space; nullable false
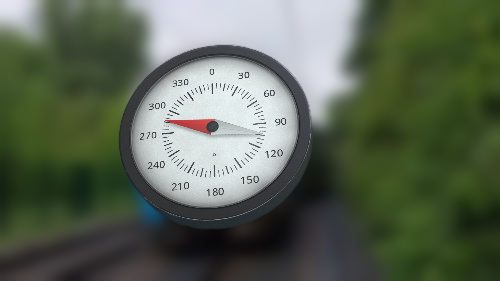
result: 285 °
